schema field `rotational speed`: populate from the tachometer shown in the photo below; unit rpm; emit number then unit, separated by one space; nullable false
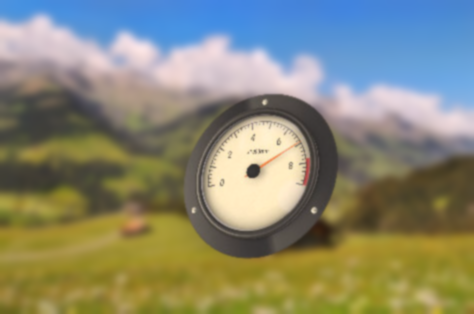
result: 7000 rpm
